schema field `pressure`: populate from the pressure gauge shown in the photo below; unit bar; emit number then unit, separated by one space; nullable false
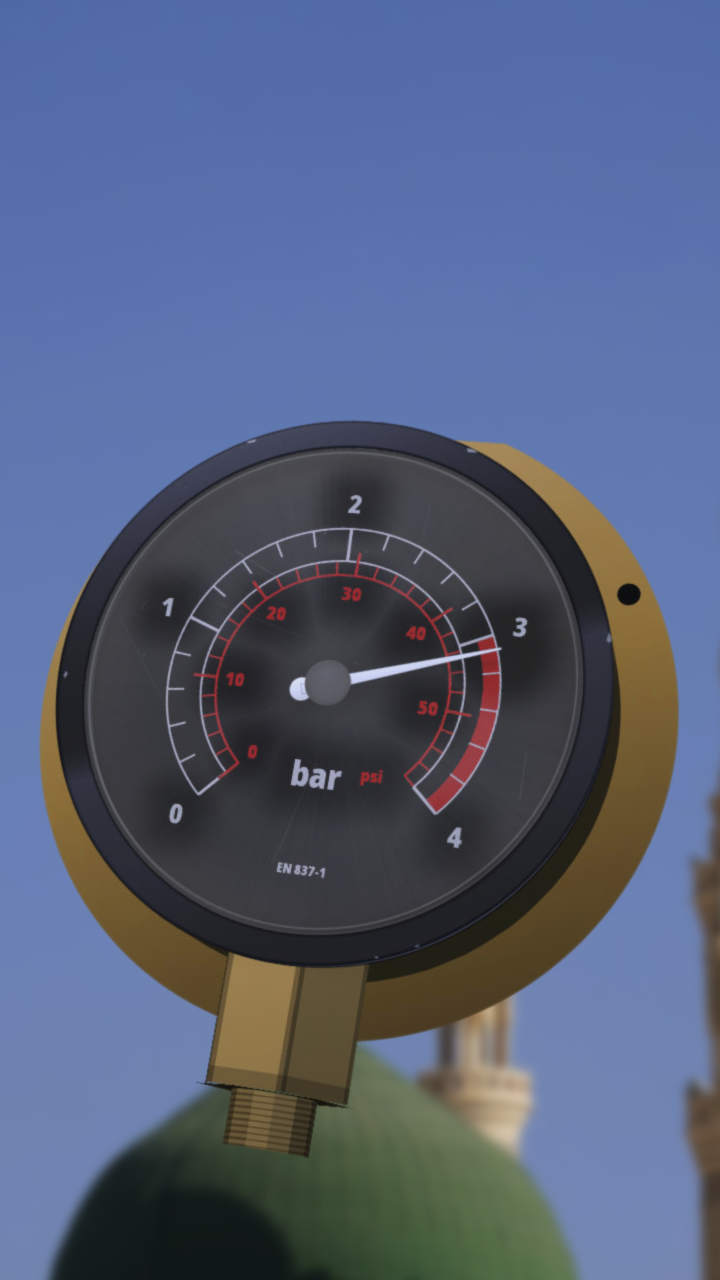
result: 3.1 bar
